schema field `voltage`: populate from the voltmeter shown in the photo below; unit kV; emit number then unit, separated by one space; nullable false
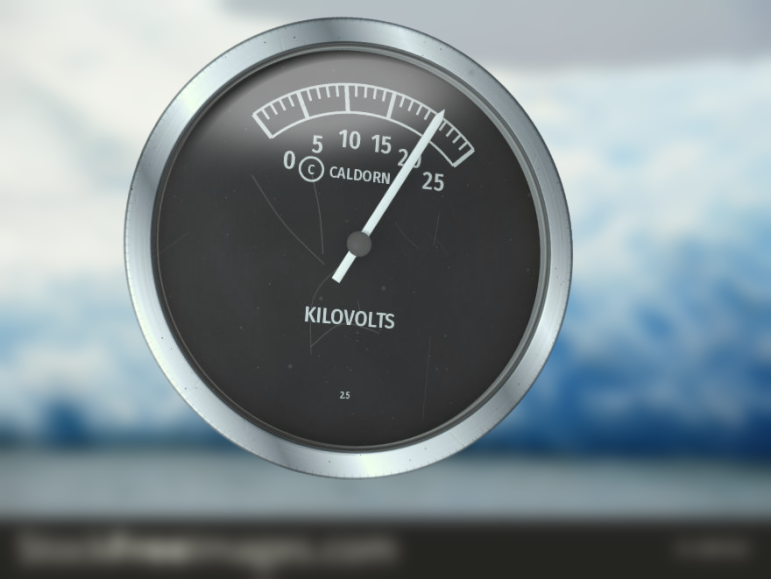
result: 20 kV
